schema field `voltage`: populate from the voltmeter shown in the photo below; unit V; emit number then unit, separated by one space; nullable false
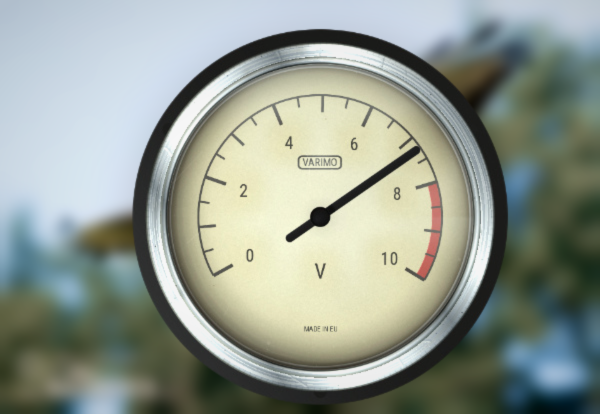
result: 7.25 V
